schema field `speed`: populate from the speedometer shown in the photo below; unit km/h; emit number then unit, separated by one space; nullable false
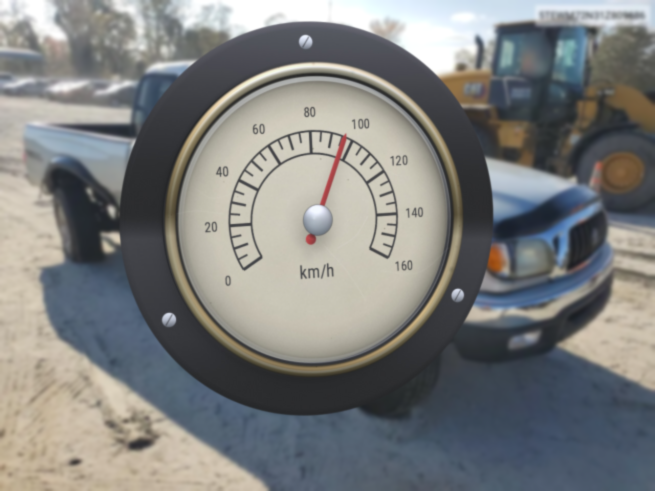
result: 95 km/h
